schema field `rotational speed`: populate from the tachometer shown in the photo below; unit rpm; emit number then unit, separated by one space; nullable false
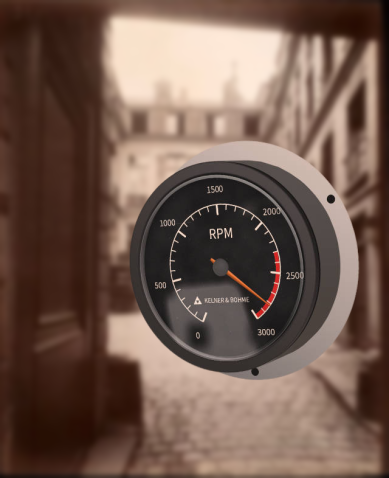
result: 2800 rpm
